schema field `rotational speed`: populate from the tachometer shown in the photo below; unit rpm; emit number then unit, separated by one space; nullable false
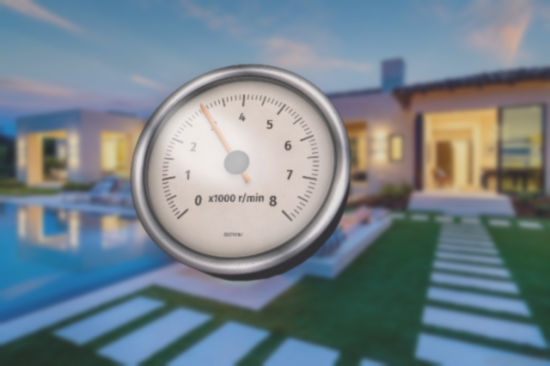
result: 3000 rpm
